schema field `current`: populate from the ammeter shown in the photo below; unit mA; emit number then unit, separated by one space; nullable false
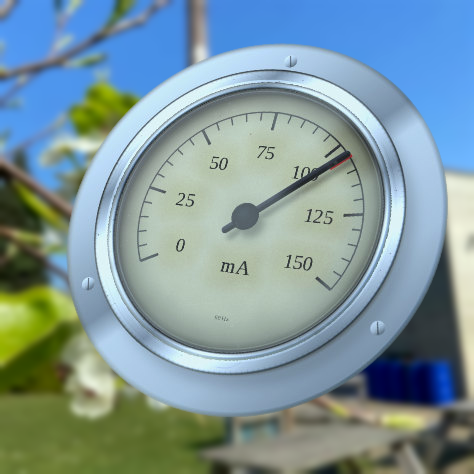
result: 105 mA
